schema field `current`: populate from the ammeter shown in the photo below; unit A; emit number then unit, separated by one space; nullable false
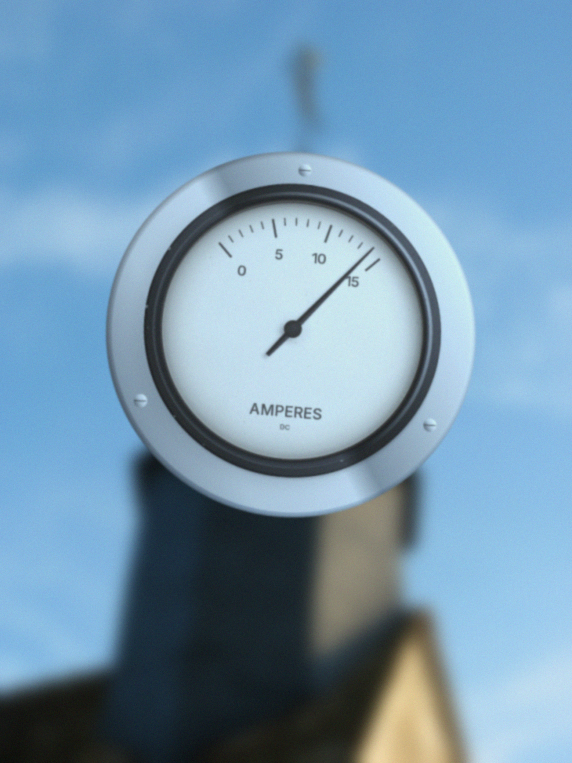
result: 14 A
